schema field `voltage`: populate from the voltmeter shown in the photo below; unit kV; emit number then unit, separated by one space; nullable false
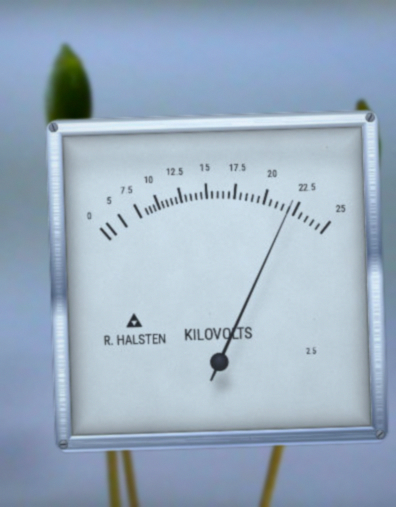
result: 22 kV
